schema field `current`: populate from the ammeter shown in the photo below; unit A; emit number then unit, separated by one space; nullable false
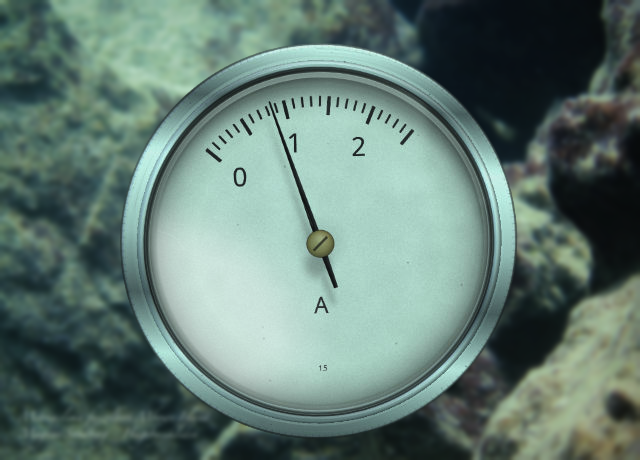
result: 0.85 A
